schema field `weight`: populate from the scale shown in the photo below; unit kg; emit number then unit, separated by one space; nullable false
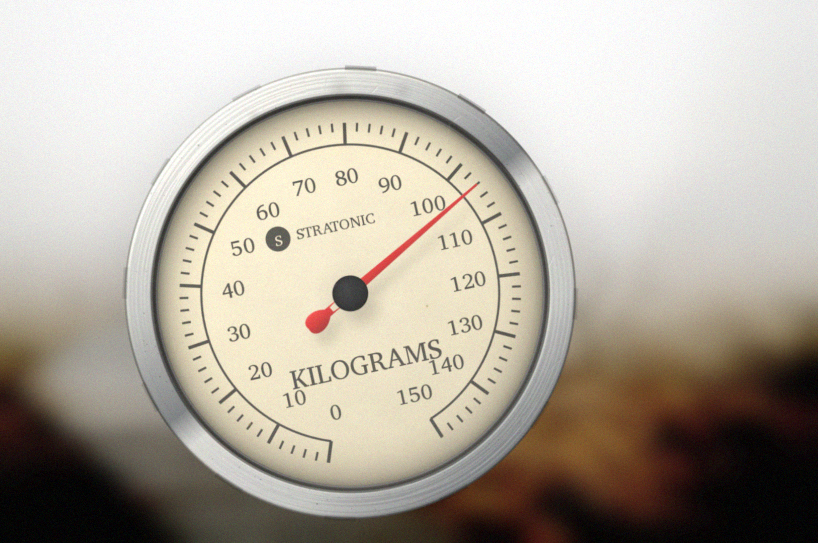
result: 104 kg
